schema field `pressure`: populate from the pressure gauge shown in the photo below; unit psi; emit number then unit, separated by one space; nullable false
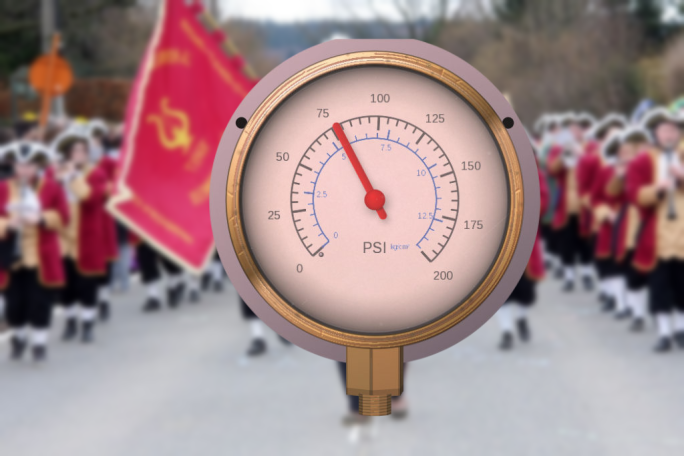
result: 77.5 psi
